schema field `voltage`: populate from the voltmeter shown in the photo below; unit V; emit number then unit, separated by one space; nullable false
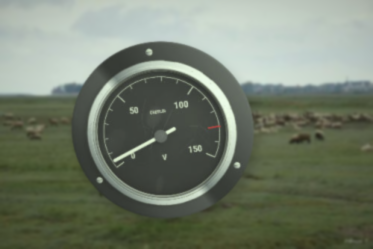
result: 5 V
